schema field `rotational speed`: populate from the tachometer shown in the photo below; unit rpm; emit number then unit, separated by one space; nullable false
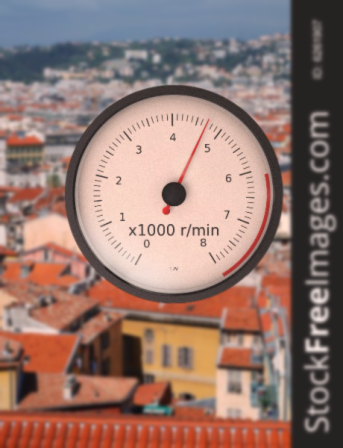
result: 4700 rpm
